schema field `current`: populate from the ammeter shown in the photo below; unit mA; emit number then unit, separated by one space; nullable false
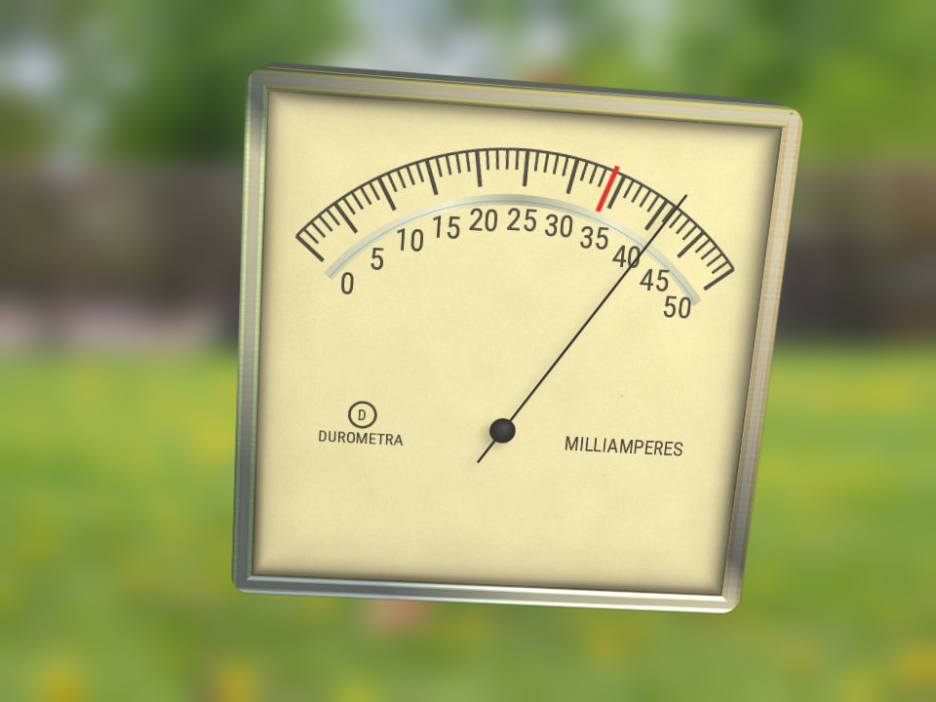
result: 41 mA
